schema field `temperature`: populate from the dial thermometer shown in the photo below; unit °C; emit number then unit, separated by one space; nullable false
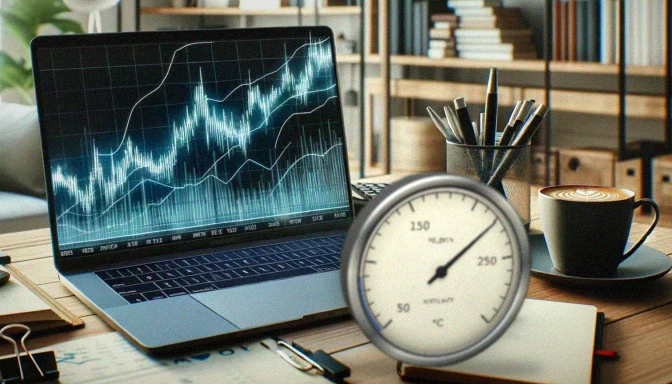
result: 220 °C
